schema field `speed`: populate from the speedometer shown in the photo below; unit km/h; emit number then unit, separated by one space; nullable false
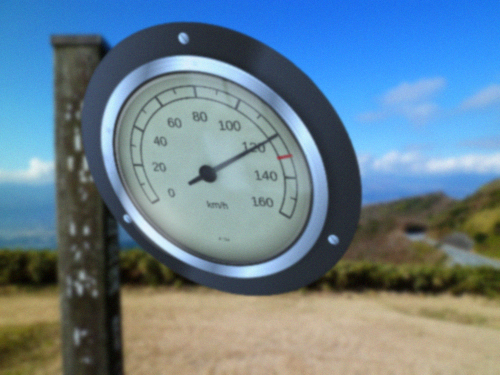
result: 120 km/h
